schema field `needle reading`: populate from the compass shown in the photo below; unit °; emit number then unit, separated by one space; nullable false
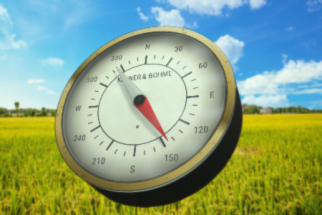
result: 145 °
